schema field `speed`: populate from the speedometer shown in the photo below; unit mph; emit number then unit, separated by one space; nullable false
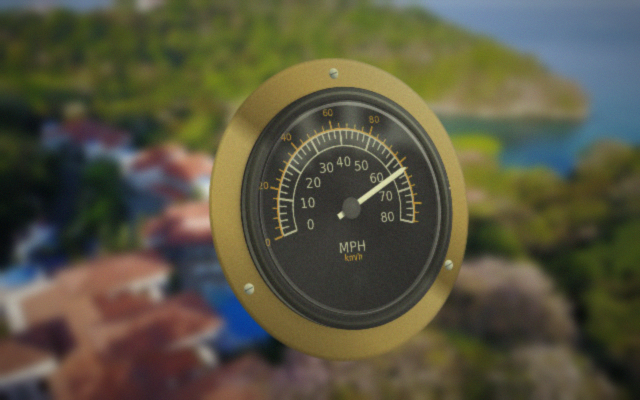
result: 64 mph
